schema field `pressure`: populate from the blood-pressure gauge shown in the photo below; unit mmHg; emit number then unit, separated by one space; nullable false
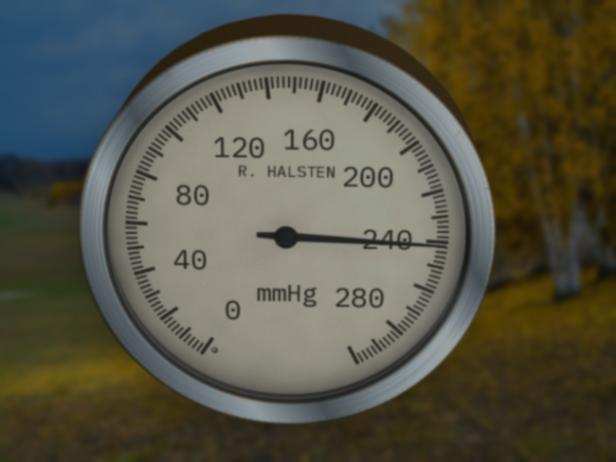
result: 240 mmHg
